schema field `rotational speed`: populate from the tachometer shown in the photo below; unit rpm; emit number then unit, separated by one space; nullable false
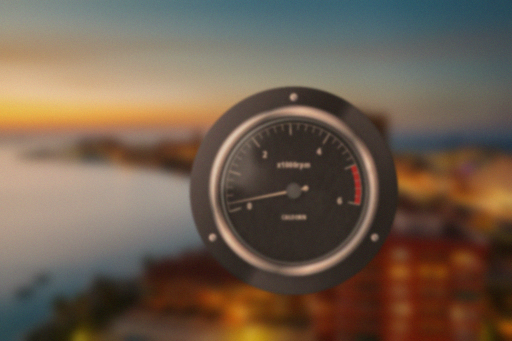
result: 200 rpm
